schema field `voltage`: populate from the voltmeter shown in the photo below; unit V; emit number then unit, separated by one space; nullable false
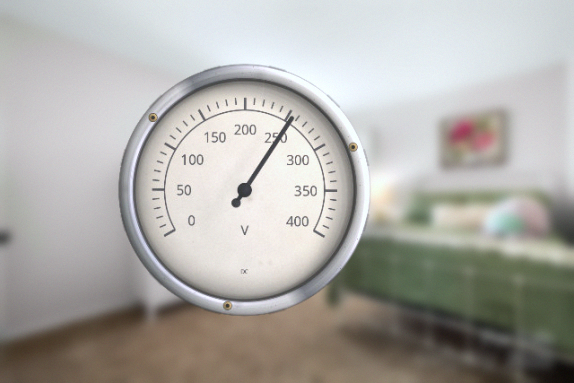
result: 255 V
